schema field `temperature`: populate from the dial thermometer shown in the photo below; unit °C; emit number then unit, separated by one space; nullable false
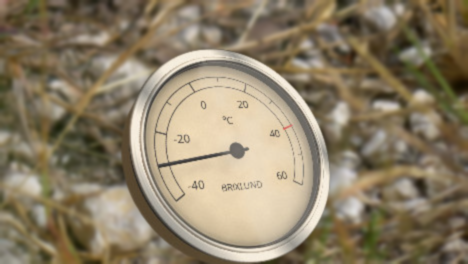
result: -30 °C
